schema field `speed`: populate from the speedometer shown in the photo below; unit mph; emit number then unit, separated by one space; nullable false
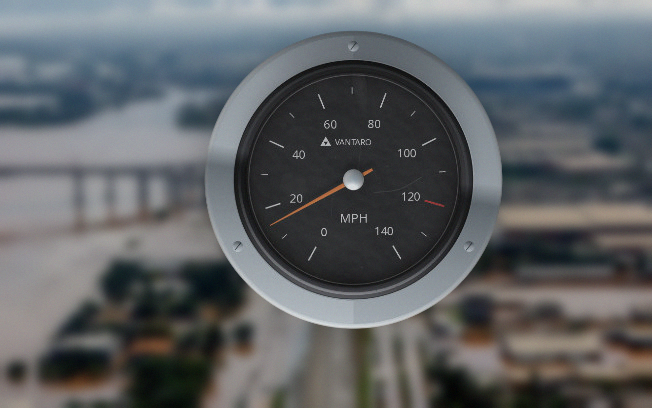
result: 15 mph
